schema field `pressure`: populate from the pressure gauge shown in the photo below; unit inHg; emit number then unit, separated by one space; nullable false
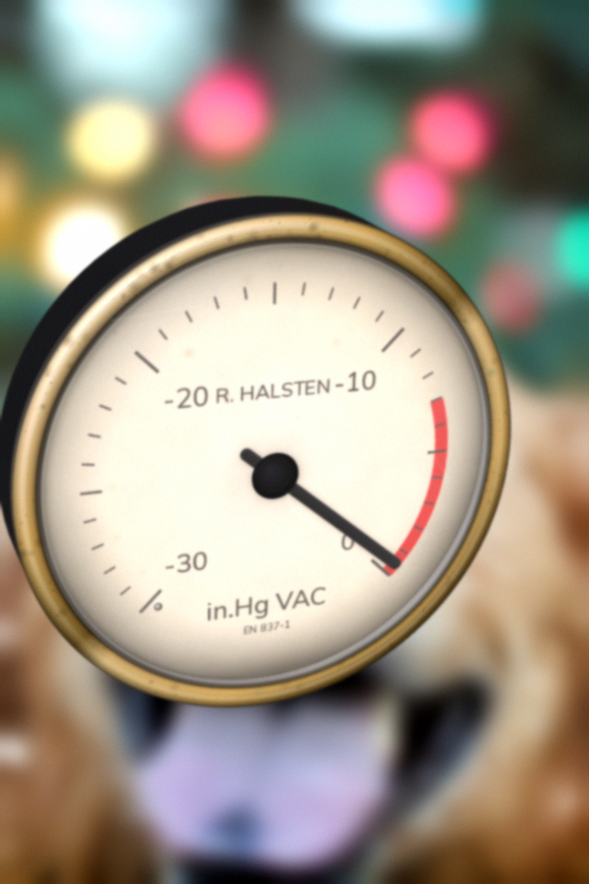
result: -0.5 inHg
